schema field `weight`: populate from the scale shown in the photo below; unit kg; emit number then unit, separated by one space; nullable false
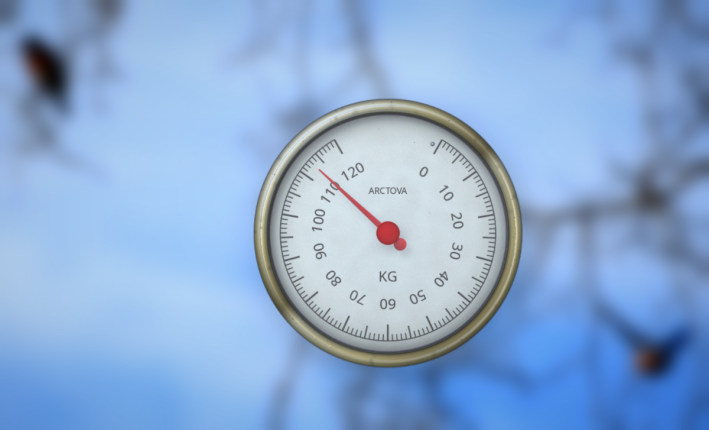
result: 113 kg
